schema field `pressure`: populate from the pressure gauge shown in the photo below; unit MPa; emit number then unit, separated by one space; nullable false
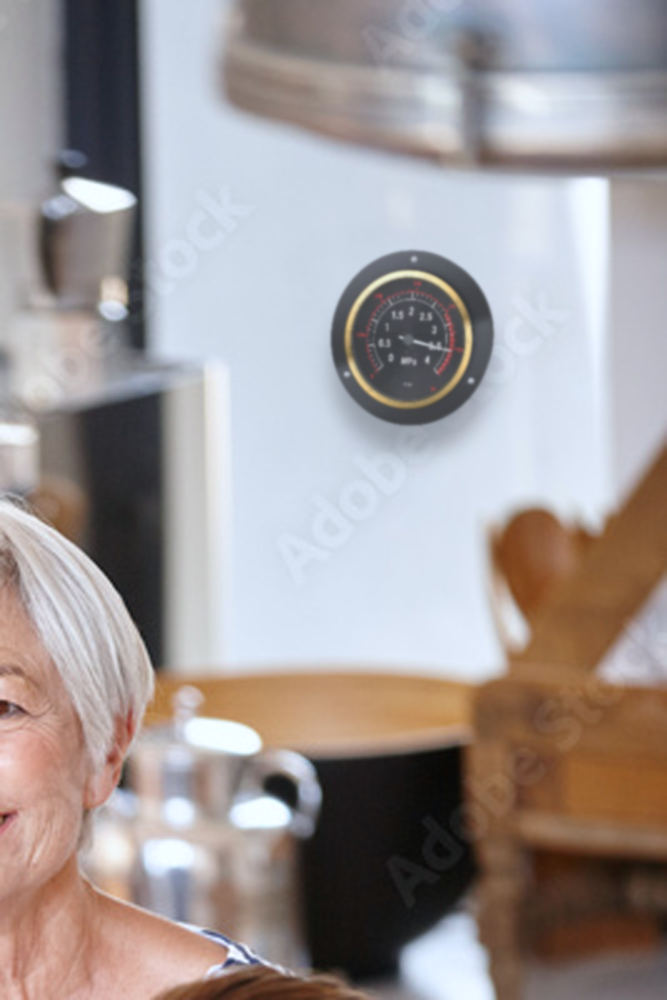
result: 3.5 MPa
